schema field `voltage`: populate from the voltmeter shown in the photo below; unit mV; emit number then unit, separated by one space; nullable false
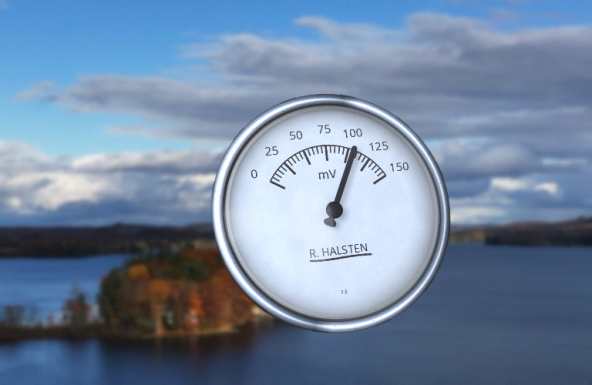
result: 105 mV
